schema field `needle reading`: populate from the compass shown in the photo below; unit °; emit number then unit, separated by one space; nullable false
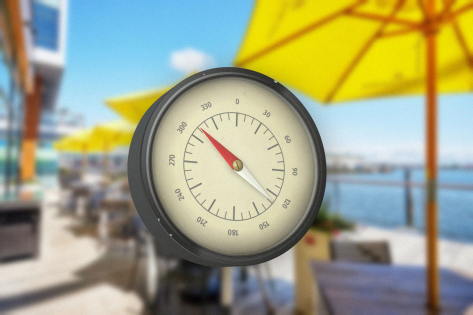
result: 310 °
